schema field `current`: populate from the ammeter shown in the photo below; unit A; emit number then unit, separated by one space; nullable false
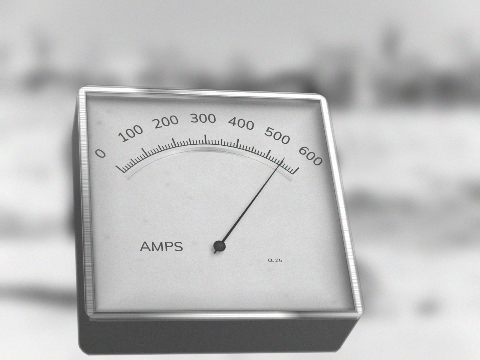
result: 550 A
